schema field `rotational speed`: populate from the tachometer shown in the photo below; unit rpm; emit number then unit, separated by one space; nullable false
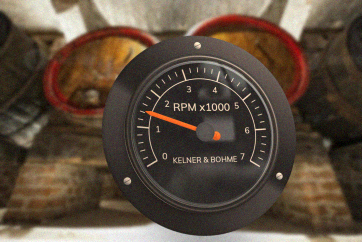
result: 1400 rpm
